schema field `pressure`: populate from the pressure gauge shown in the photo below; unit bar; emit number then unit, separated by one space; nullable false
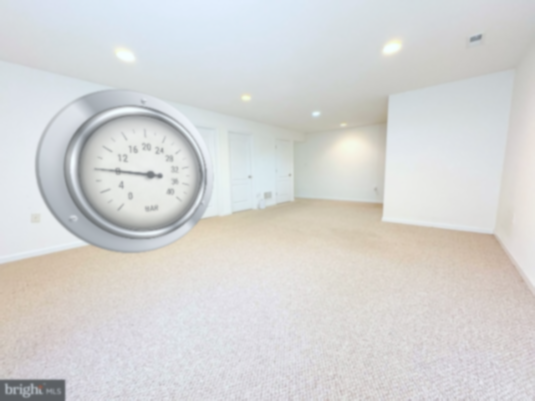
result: 8 bar
